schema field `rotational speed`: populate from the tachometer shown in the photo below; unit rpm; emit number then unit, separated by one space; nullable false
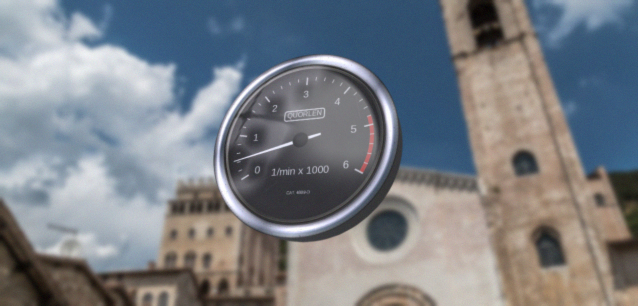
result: 400 rpm
